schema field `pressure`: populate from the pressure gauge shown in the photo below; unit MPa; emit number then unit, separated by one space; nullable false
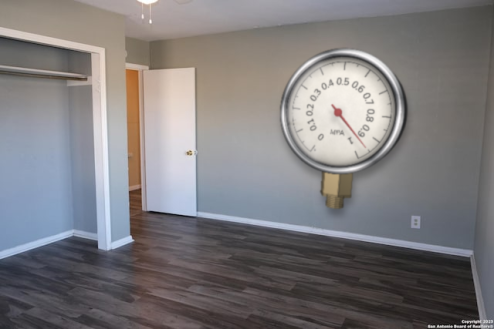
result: 0.95 MPa
